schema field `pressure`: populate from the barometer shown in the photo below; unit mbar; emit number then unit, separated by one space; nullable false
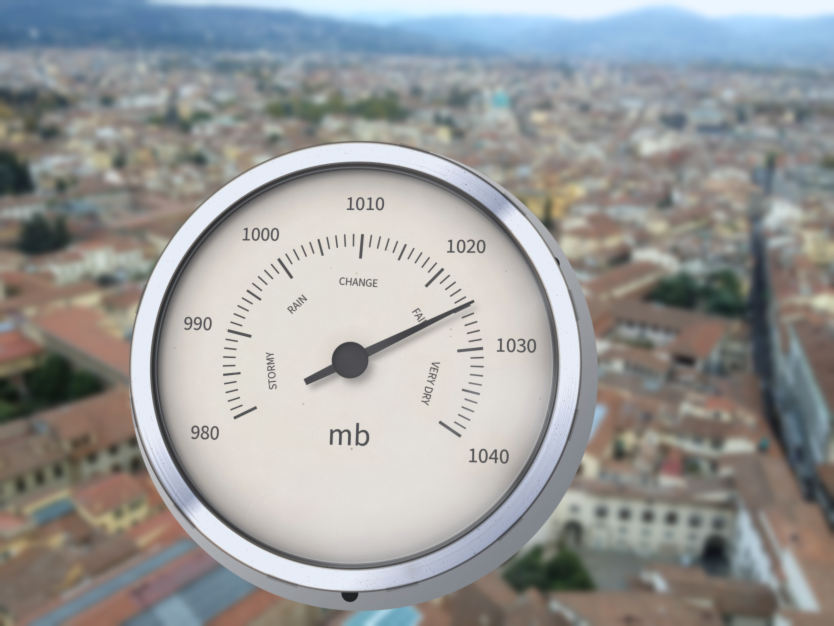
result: 1025 mbar
